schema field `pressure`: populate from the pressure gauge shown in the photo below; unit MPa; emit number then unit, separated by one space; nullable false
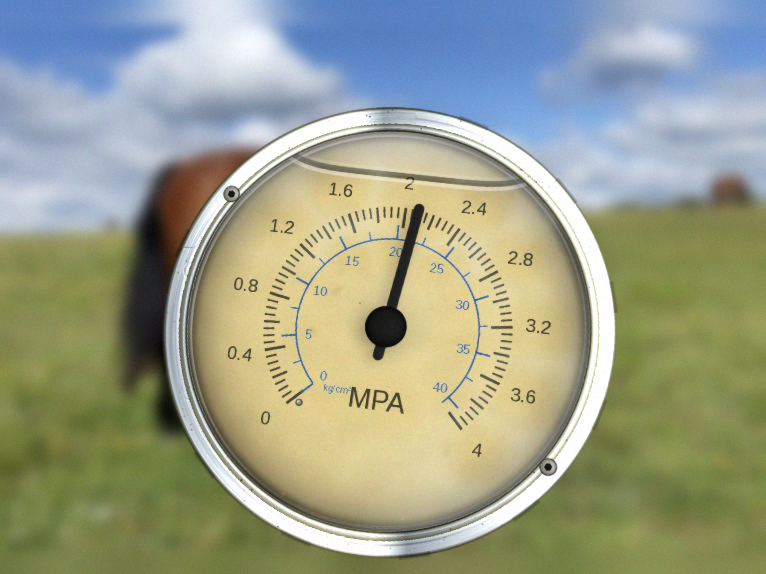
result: 2.1 MPa
